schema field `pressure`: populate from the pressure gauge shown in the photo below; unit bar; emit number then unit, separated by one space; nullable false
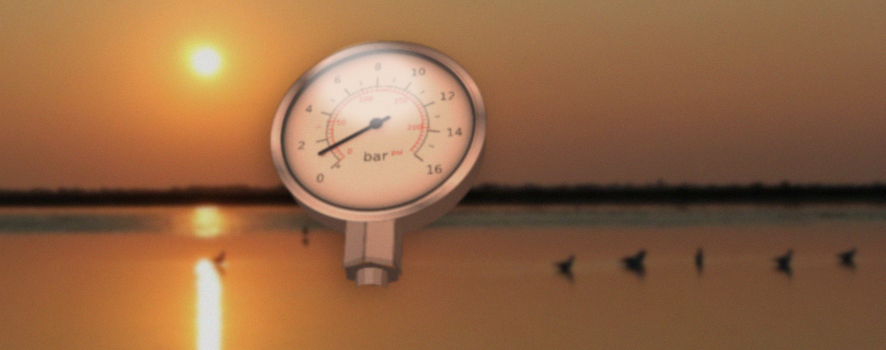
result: 1 bar
